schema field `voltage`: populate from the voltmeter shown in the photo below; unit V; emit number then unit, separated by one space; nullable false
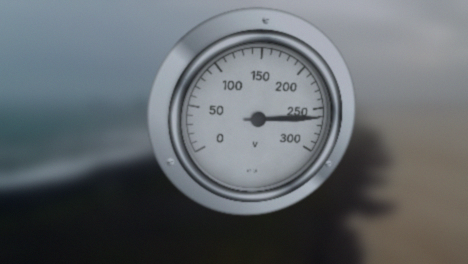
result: 260 V
